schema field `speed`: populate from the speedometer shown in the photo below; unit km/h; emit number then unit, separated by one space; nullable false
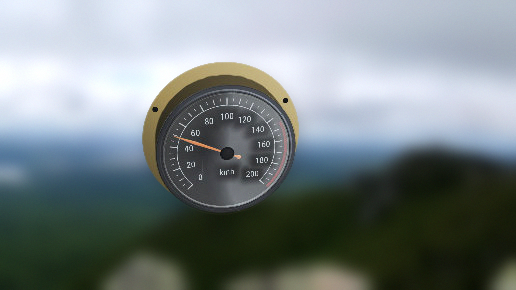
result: 50 km/h
